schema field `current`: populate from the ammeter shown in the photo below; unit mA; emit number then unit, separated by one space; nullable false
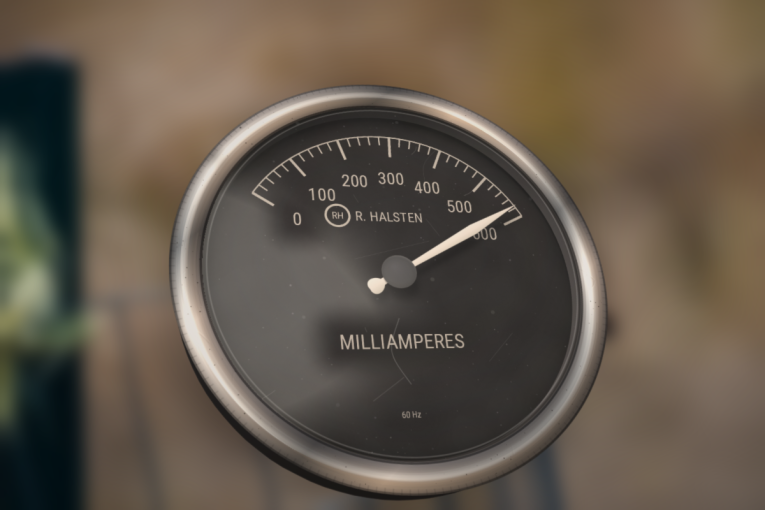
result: 580 mA
